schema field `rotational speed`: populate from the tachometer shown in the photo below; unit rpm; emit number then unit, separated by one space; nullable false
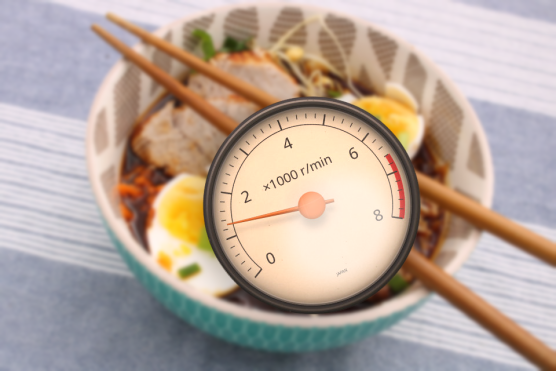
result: 1300 rpm
